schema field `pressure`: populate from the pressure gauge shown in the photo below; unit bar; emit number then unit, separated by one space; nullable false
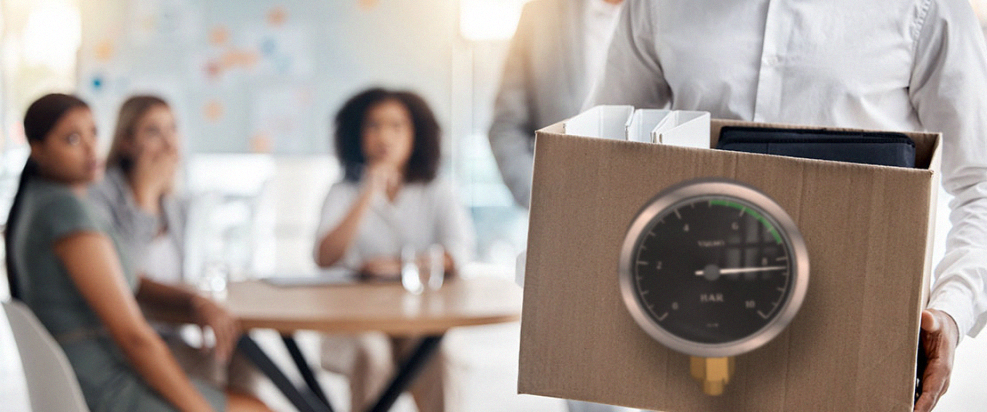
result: 8.25 bar
